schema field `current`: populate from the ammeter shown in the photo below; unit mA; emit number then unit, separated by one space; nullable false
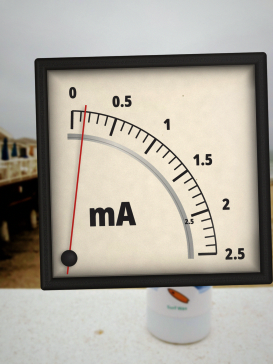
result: 0.15 mA
